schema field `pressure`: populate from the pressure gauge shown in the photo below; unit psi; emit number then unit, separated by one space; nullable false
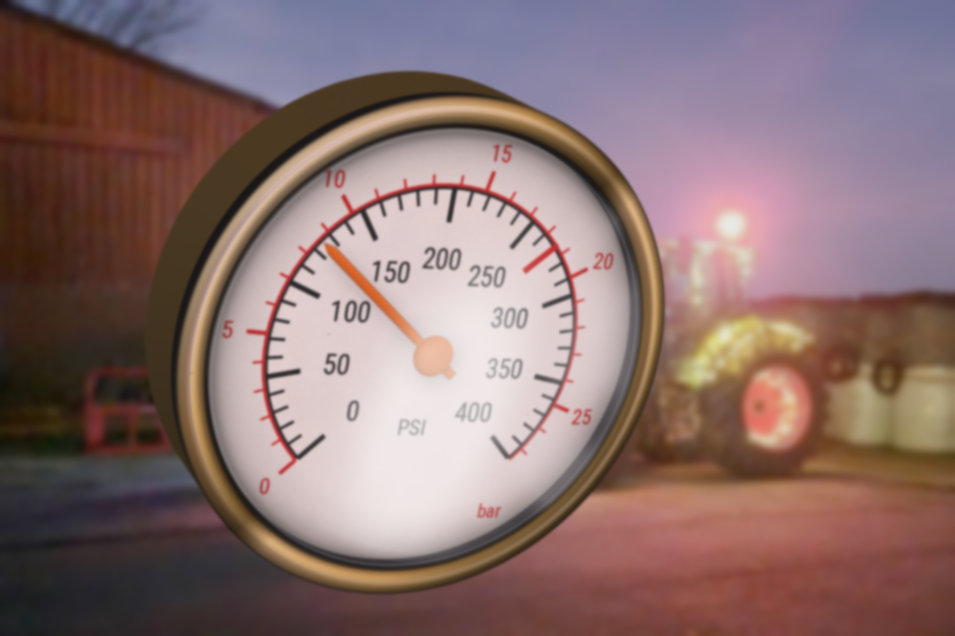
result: 125 psi
